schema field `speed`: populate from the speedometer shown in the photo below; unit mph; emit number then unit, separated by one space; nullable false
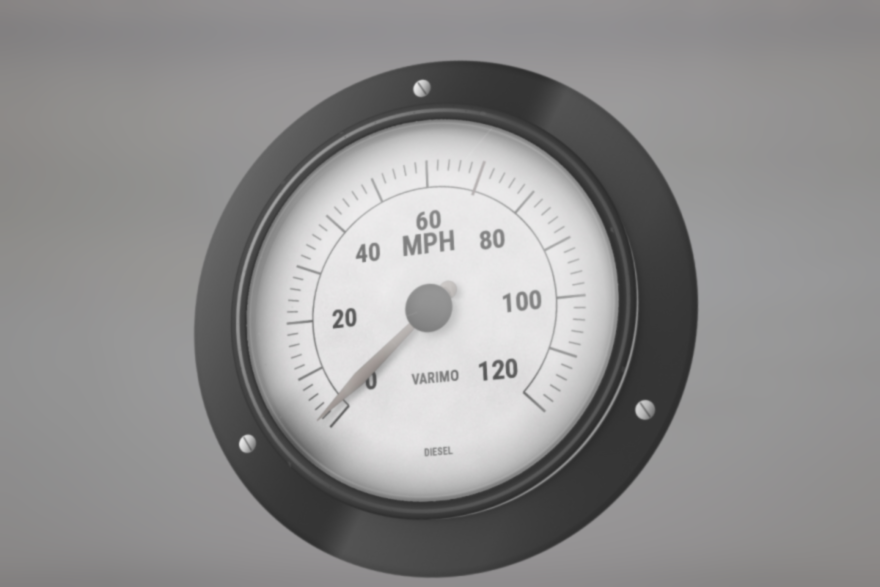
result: 2 mph
